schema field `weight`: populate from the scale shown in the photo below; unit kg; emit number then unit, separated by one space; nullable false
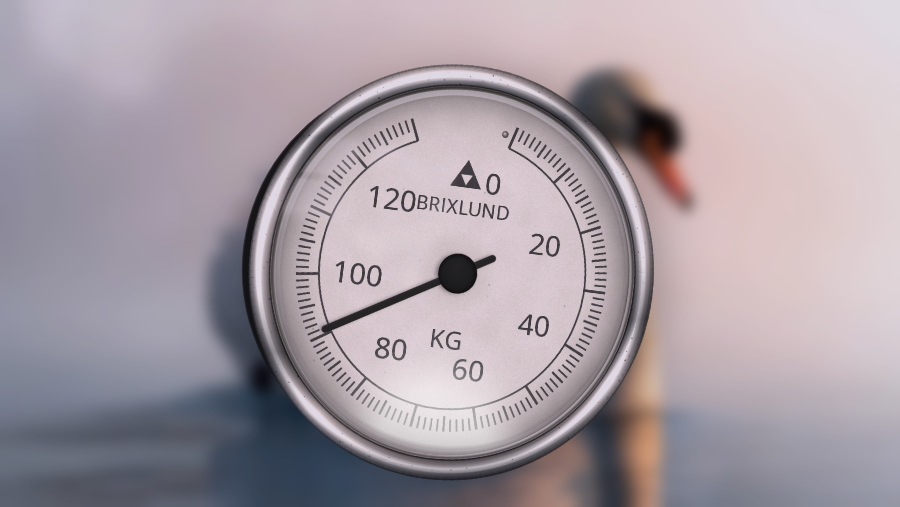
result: 91 kg
